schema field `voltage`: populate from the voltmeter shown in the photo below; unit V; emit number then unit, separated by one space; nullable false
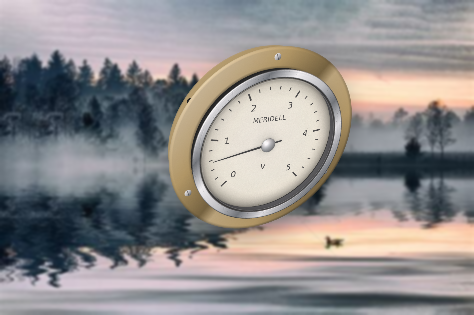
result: 0.6 V
